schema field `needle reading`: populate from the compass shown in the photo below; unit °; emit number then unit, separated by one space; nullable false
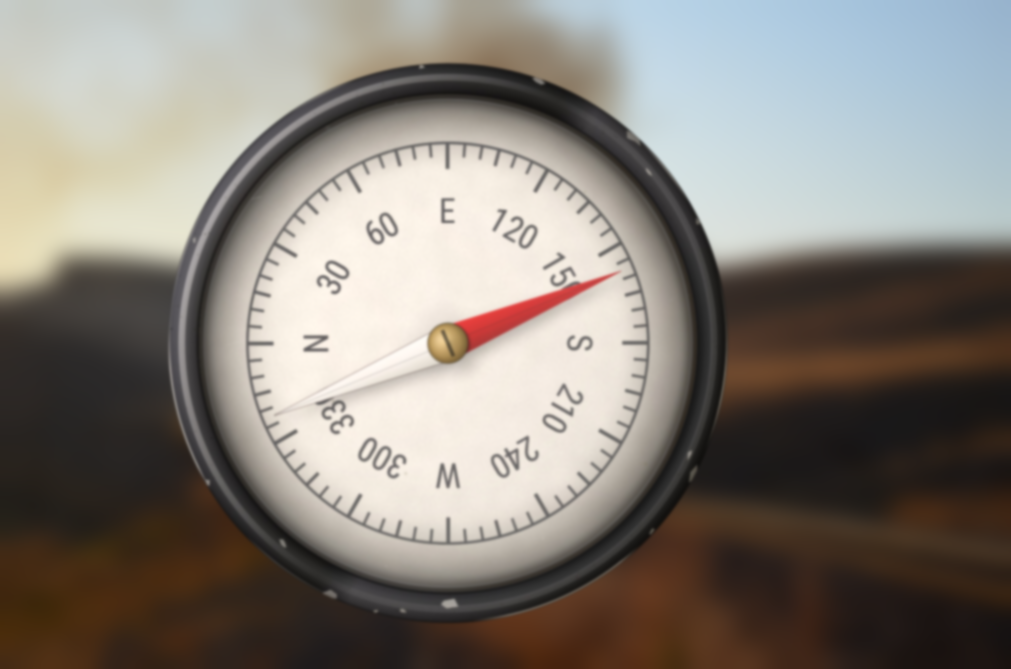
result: 157.5 °
